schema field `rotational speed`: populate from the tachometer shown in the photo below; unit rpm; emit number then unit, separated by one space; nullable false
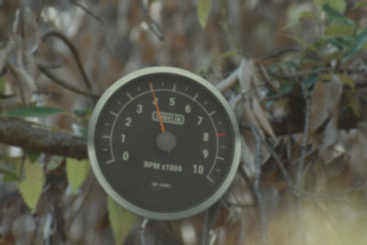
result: 4000 rpm
